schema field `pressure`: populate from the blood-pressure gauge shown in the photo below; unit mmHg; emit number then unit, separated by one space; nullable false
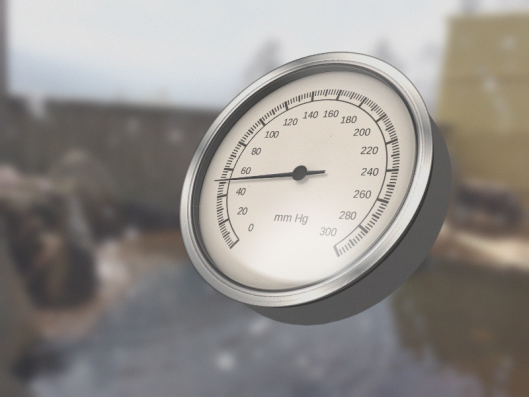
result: 50 mmHg
